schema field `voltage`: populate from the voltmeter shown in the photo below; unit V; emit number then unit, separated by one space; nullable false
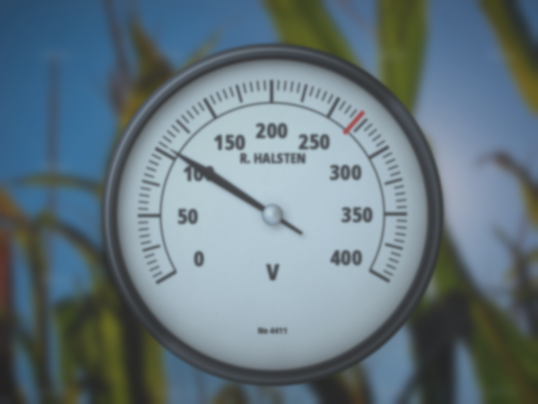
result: 105 V
